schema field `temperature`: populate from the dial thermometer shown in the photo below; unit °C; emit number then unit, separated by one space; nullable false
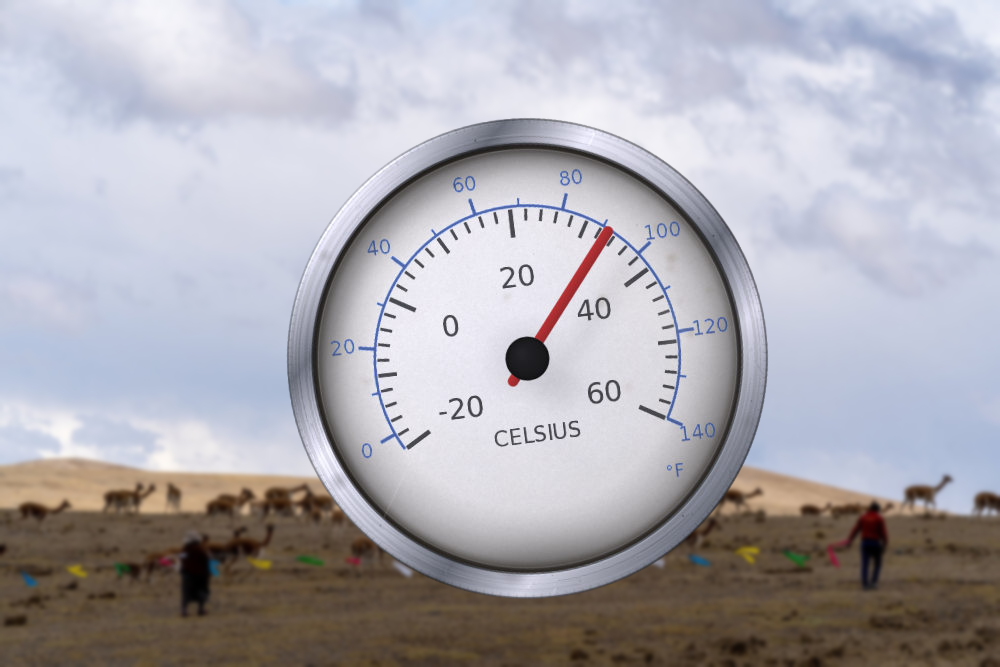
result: 33 °C
